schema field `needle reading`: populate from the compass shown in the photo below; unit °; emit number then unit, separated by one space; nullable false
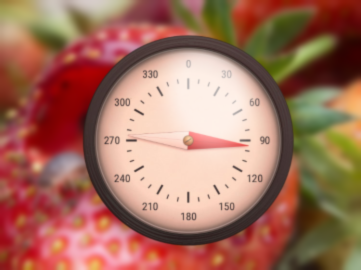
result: 95 °
